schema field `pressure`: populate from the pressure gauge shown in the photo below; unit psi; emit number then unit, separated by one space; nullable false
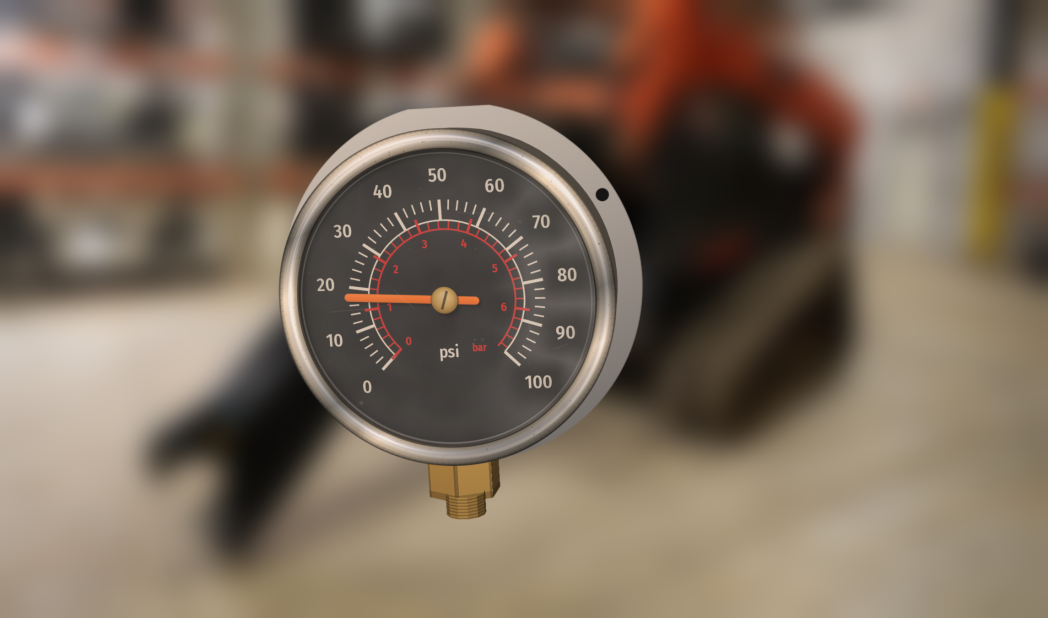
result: 18 psi
